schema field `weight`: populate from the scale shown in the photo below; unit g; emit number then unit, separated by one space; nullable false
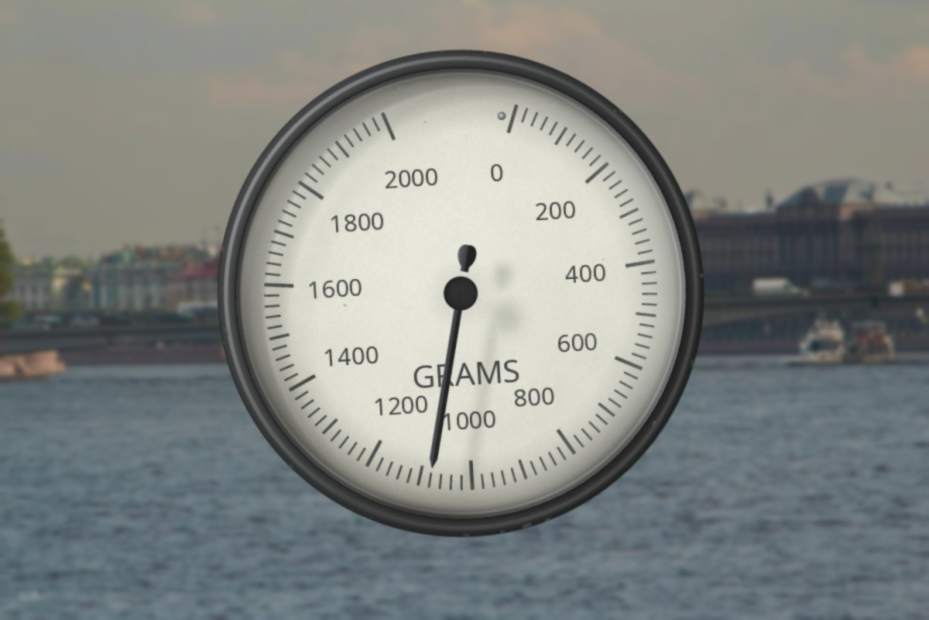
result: 1080 g
